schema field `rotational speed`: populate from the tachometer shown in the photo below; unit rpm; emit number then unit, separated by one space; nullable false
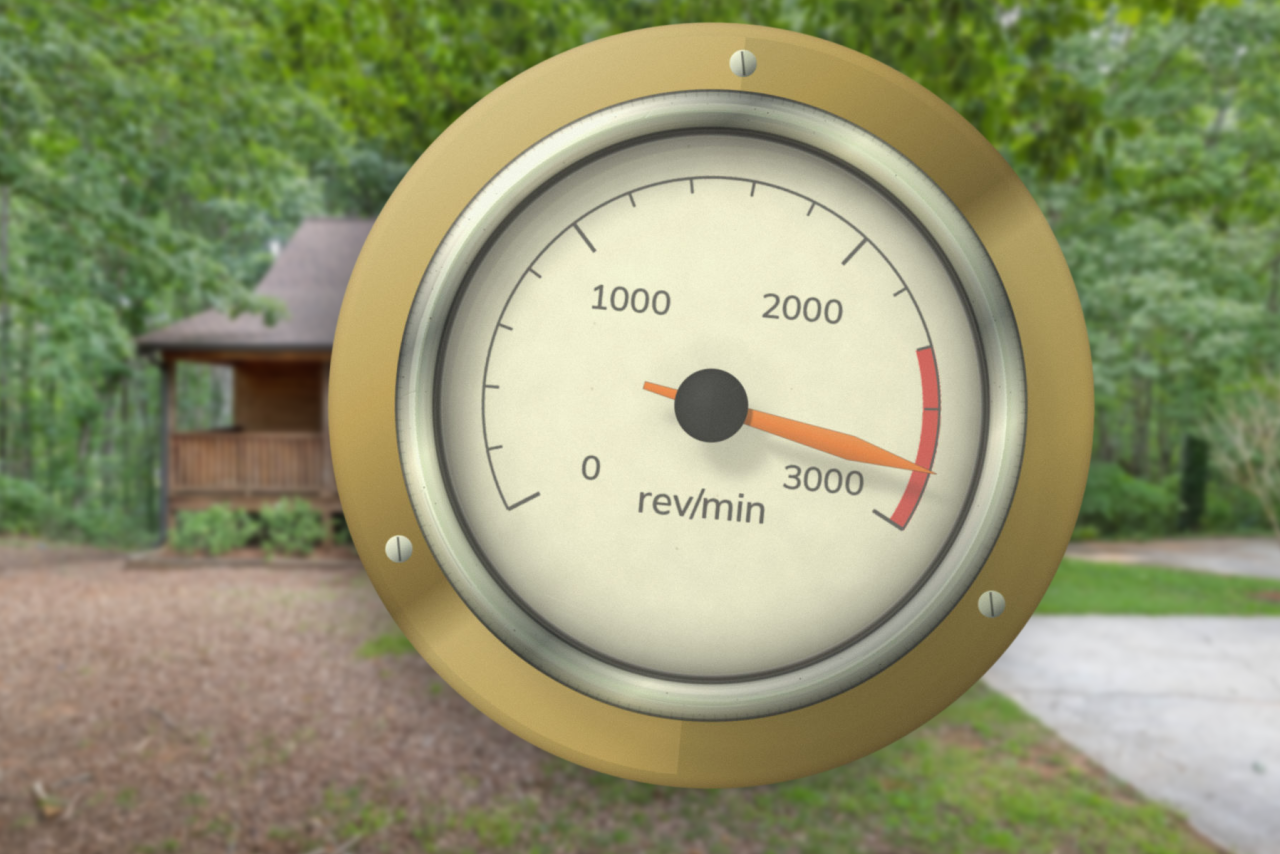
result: 2800 rpm
